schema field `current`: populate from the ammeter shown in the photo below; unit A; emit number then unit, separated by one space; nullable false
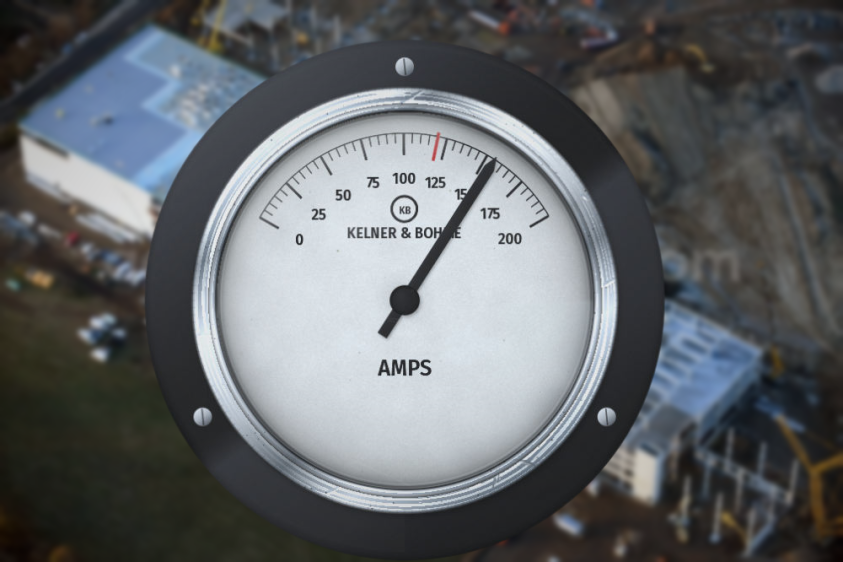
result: 155 A
